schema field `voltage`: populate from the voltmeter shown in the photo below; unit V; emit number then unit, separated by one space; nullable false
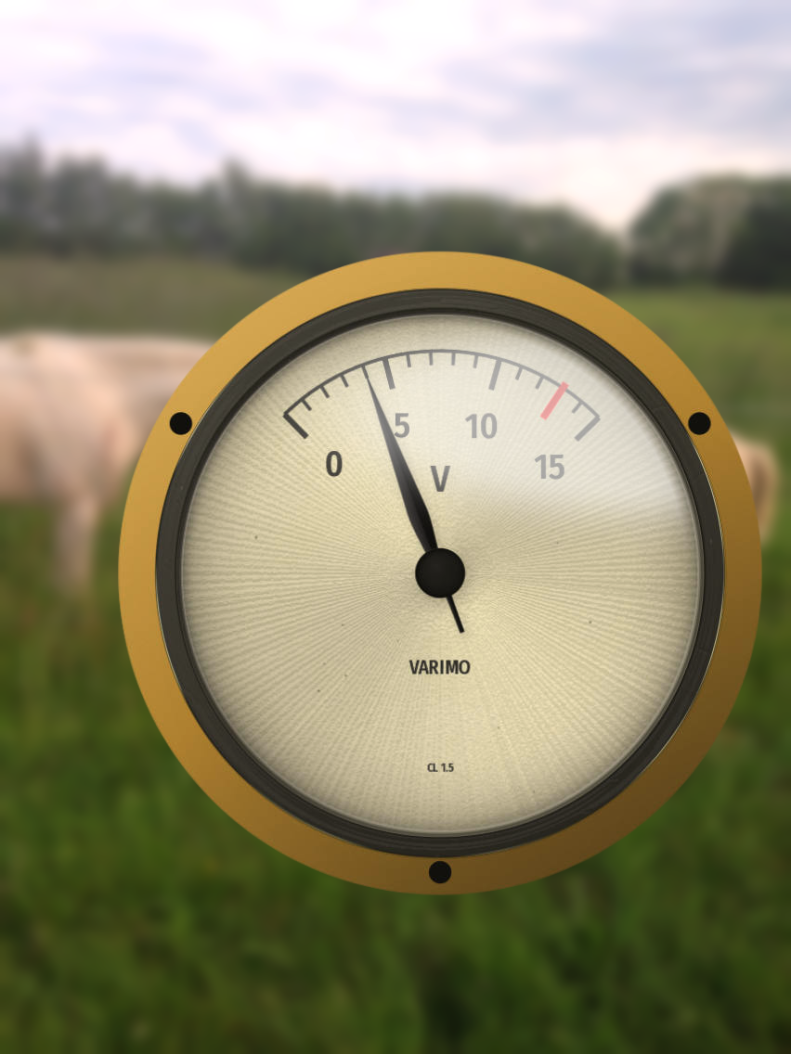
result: 4 V
